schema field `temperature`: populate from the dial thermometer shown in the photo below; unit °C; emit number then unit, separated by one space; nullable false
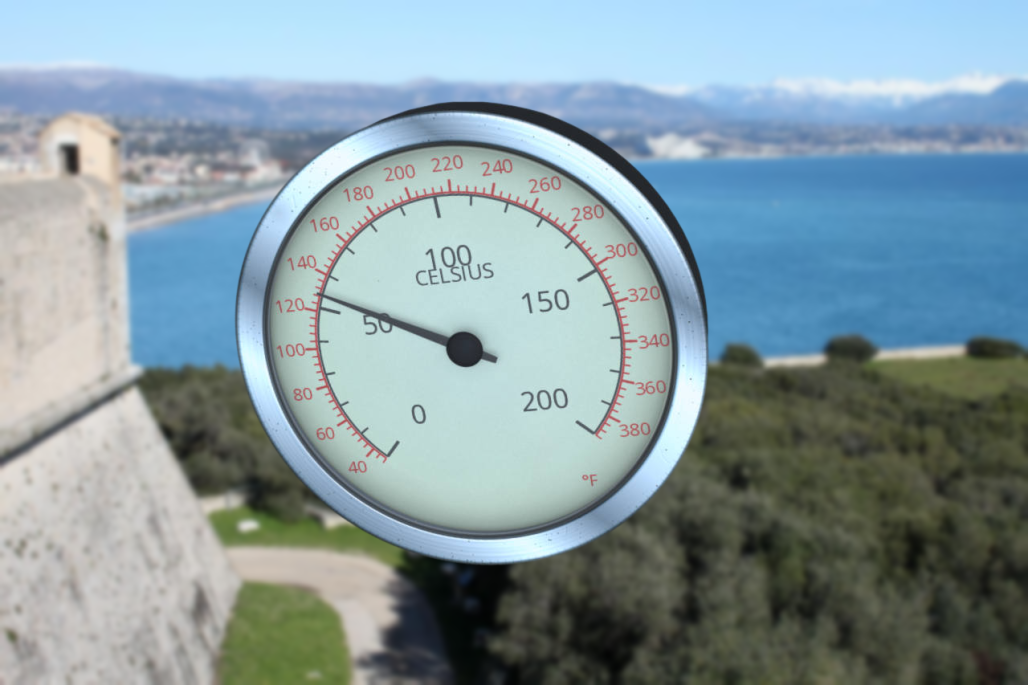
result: 55 °C
